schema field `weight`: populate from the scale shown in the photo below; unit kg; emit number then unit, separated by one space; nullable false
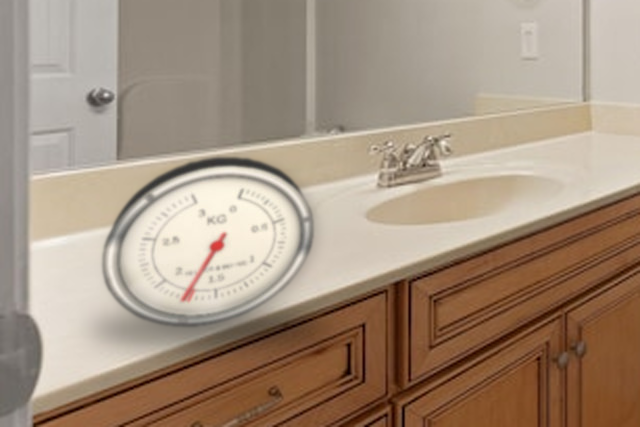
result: 1.75 kg
